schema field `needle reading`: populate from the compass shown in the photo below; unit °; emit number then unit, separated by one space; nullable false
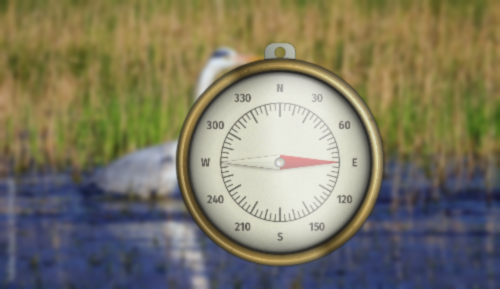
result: 90 °
